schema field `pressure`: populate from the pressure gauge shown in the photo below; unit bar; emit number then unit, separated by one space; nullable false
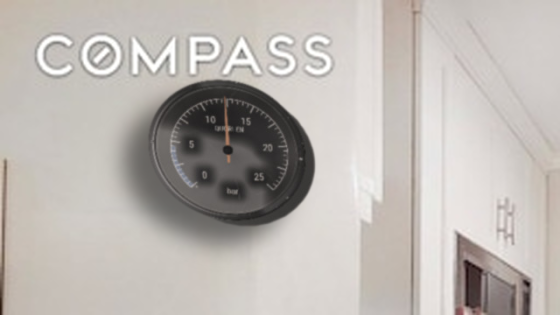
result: 12.5 bar
